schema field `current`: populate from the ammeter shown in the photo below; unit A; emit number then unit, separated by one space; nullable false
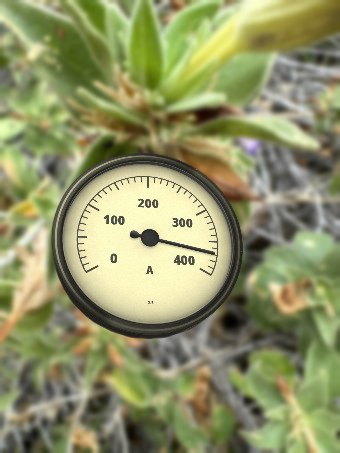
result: 370 A
